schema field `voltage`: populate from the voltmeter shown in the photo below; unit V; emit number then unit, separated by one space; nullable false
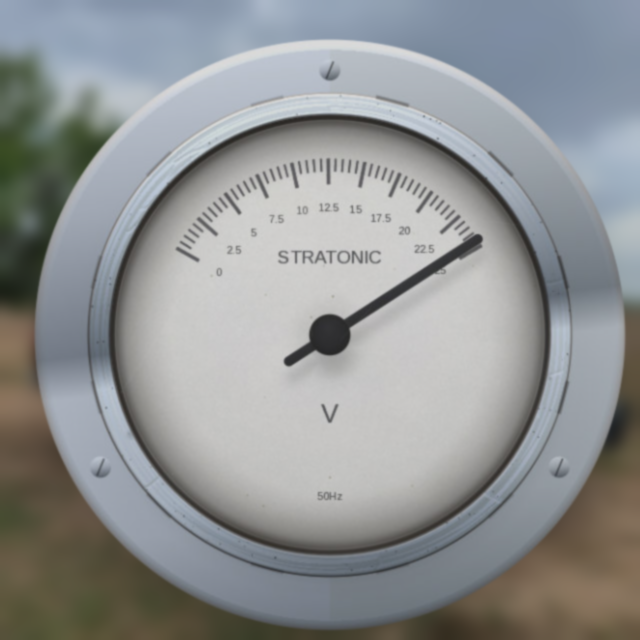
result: 24.5 V
